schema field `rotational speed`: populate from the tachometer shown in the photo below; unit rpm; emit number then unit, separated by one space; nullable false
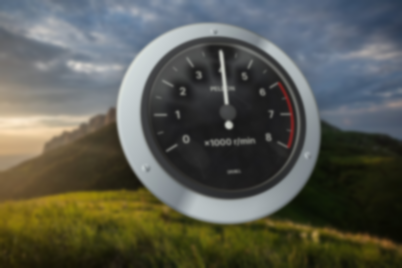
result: 4000 rpm
